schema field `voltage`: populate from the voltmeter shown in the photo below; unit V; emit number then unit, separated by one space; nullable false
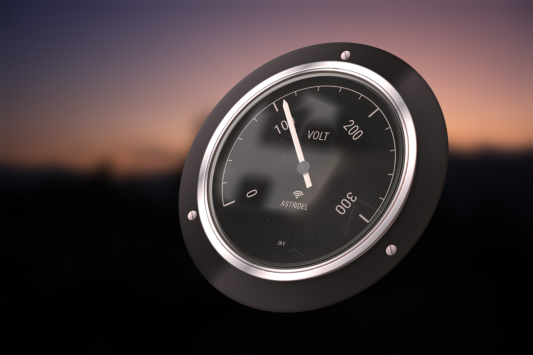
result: 110 V
